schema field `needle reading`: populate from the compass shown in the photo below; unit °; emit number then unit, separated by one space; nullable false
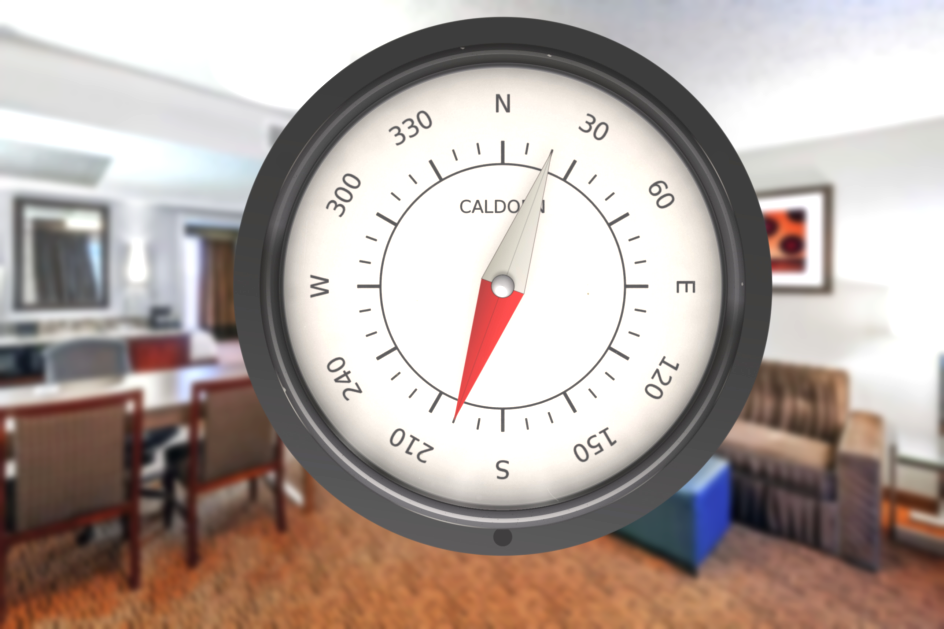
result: 200 °
